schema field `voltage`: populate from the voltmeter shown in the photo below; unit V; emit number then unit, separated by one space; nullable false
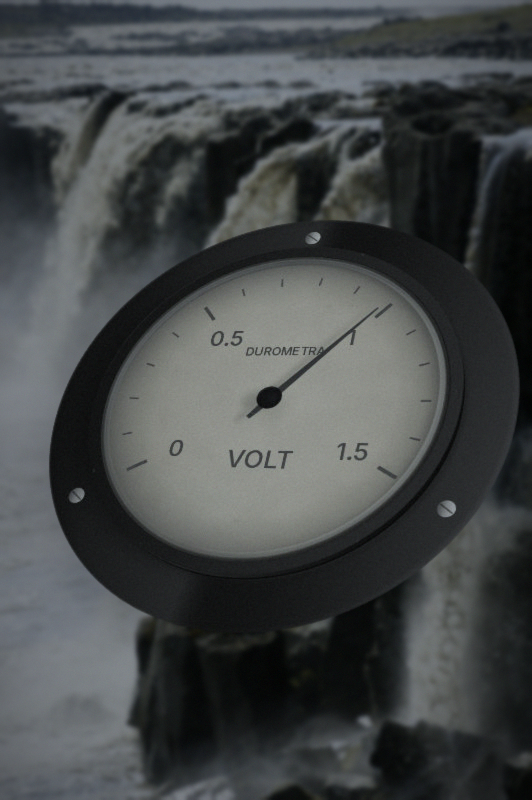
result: 1 V
